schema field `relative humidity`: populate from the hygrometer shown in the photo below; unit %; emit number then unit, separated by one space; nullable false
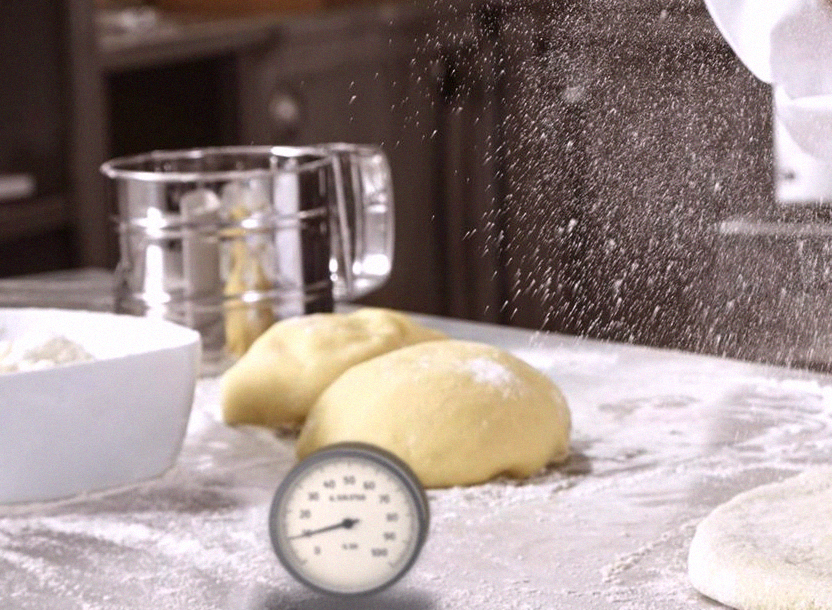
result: 10 %
